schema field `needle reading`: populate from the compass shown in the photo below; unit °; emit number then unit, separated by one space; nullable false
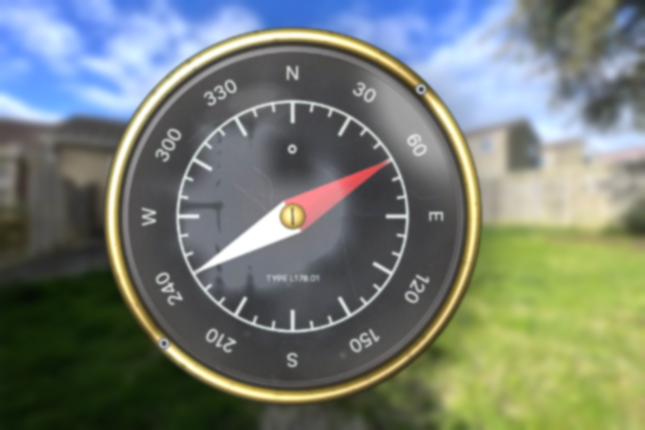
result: 60 °
